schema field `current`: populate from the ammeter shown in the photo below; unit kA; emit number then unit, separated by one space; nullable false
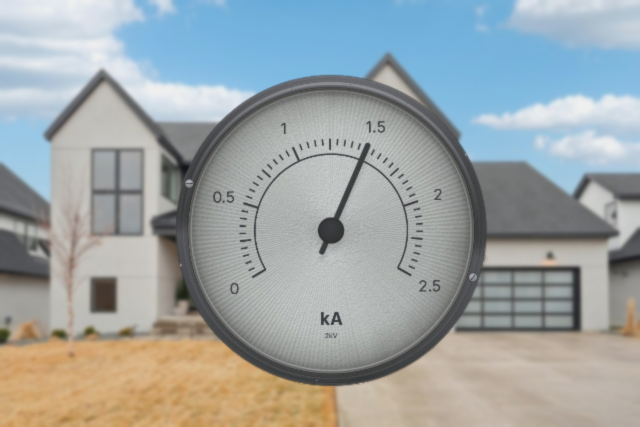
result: 1.5 kA
